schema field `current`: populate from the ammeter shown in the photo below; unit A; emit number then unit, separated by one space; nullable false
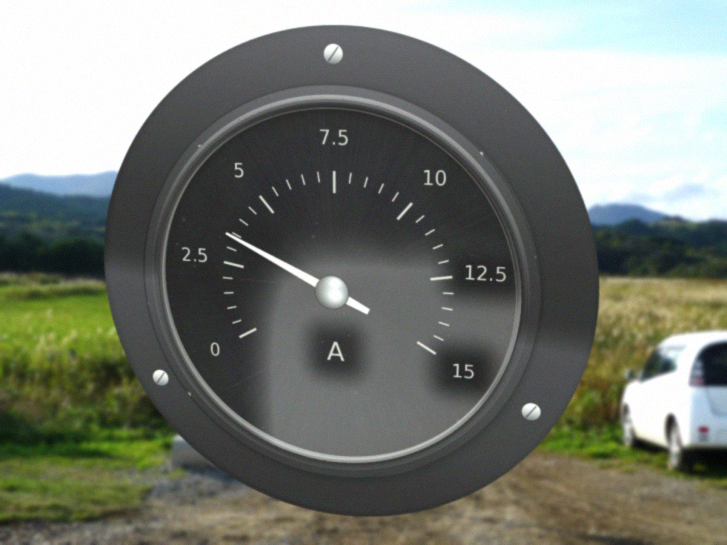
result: 3.5 A
